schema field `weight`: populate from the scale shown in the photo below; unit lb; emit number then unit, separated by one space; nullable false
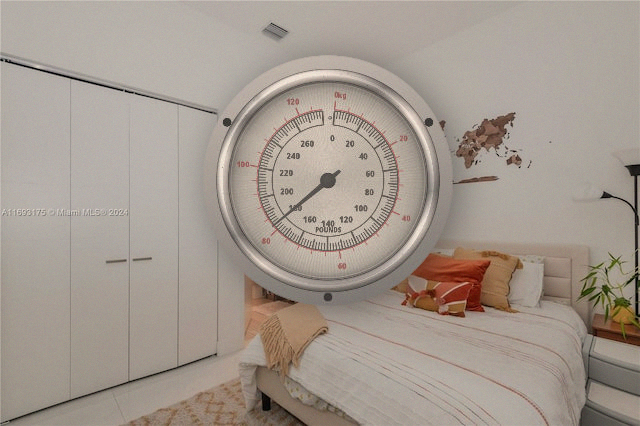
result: 180 lb
